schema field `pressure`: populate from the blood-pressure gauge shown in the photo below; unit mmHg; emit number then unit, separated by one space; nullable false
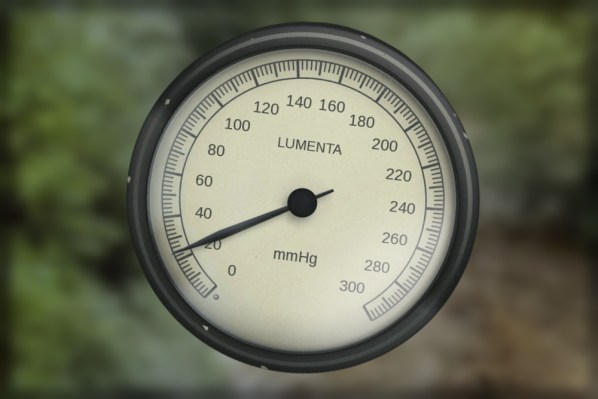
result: 24 mmHg
